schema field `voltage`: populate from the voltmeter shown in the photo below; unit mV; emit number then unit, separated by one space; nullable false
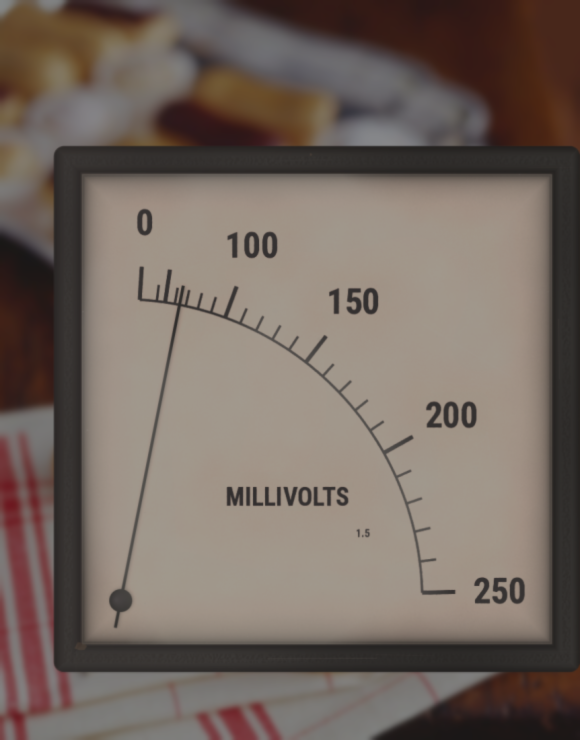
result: 65 mV
